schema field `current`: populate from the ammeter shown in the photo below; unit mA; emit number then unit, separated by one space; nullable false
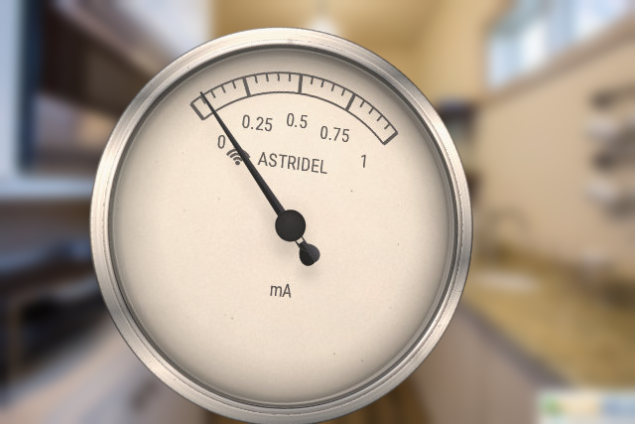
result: 0.05 mA
